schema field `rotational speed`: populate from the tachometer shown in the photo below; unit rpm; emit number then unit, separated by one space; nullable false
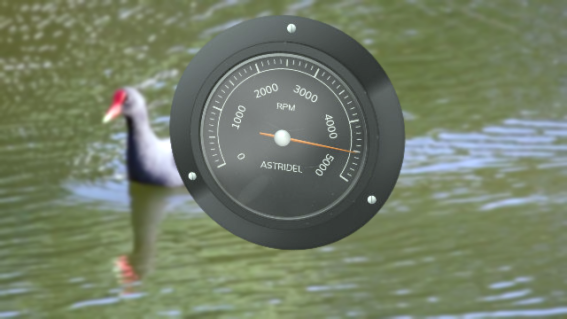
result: 4500 rpm
